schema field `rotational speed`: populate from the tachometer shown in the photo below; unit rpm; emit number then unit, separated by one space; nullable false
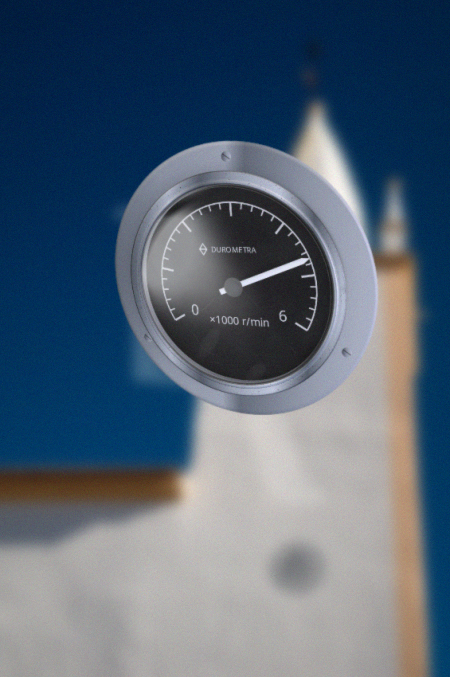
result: 4700 rpm
